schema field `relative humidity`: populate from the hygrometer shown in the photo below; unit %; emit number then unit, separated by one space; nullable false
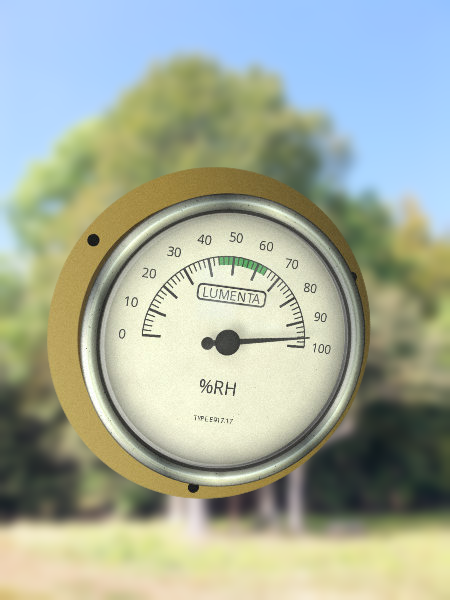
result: 96 %
